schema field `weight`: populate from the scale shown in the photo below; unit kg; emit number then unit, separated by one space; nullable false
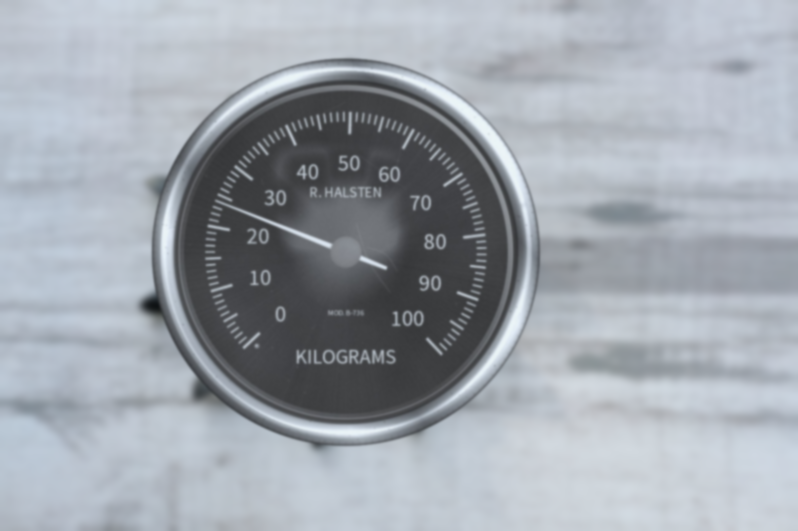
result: 24 kg
